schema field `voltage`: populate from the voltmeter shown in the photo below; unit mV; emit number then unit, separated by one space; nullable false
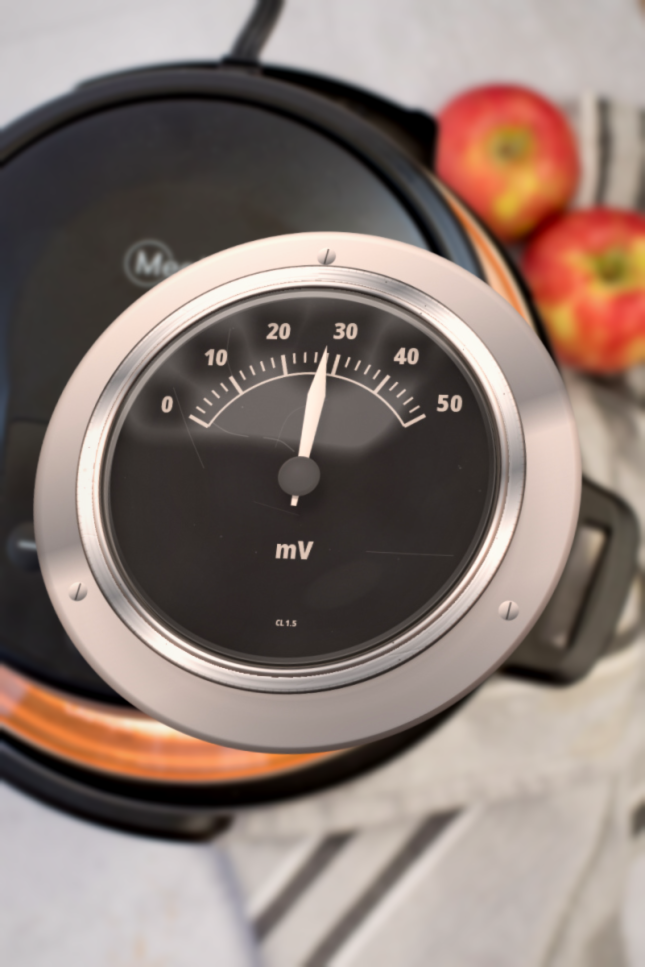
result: 28 mV
